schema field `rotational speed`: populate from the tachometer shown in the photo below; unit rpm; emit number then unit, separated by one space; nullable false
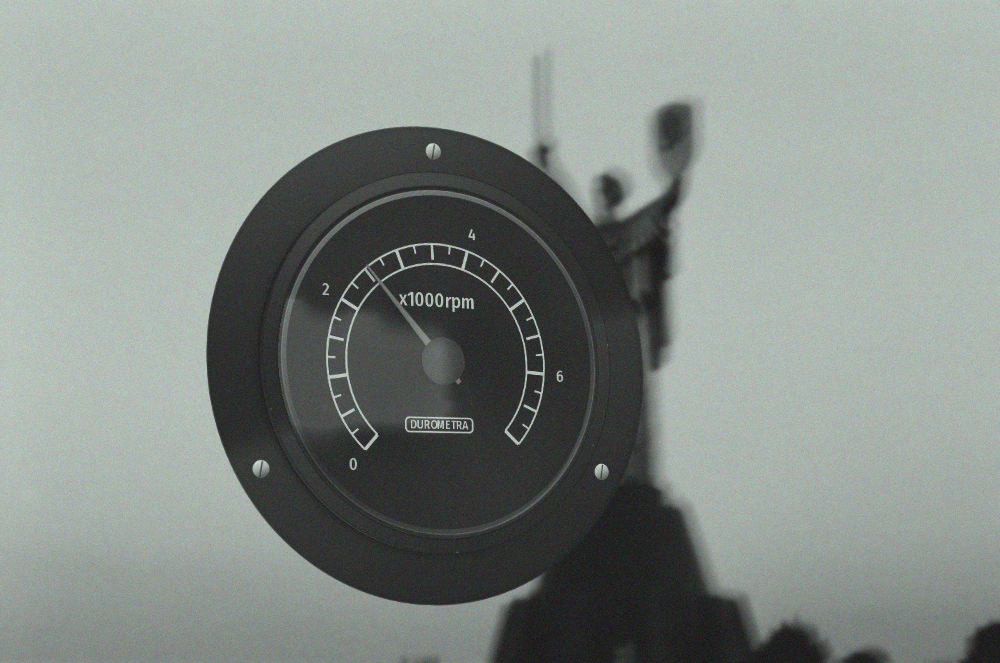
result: 2500 rpm
